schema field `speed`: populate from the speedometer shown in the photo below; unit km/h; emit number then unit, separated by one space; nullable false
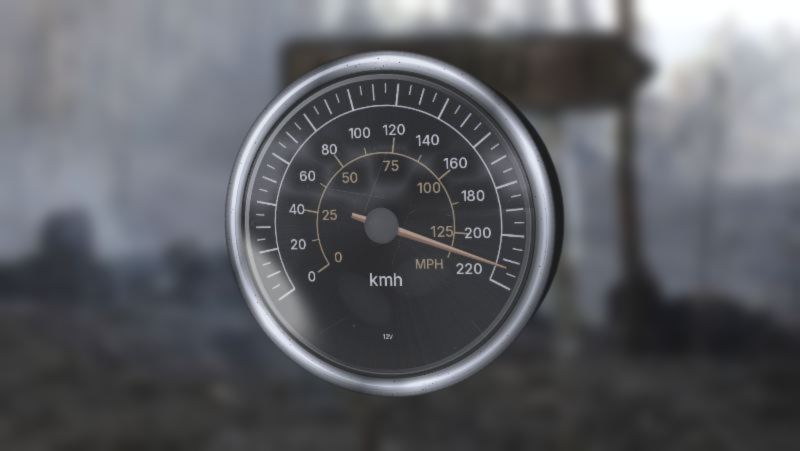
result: 212.5 km/h
